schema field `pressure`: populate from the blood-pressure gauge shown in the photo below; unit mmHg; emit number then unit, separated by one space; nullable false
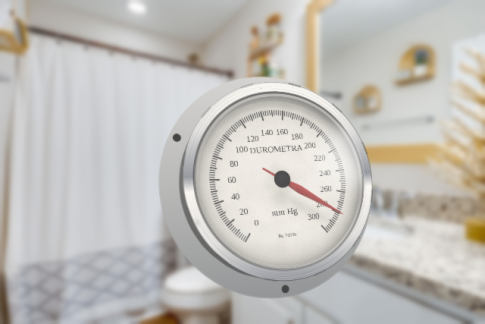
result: 280 mmHg
